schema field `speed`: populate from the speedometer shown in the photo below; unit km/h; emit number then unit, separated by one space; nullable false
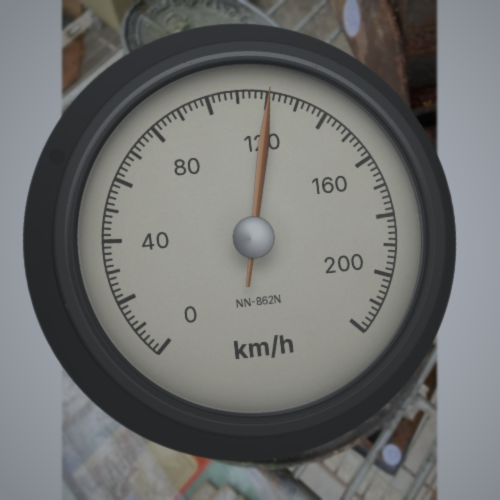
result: 120 km/h
